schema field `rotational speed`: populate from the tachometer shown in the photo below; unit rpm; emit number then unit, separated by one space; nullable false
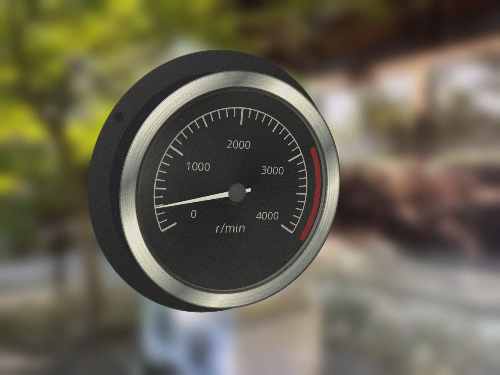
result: 300 rpm
